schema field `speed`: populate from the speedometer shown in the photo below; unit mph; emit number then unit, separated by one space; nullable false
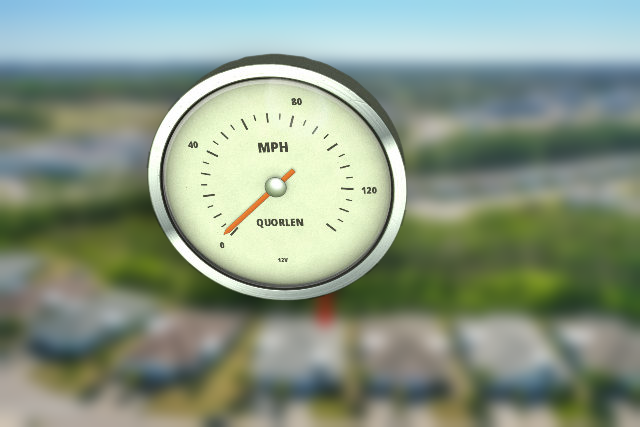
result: 2.5 mph
